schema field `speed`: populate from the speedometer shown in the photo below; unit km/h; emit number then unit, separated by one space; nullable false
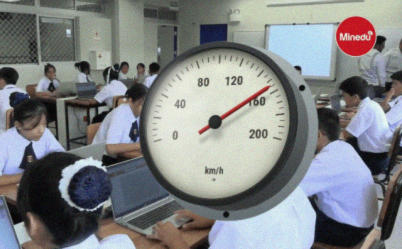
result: 155 km/h
